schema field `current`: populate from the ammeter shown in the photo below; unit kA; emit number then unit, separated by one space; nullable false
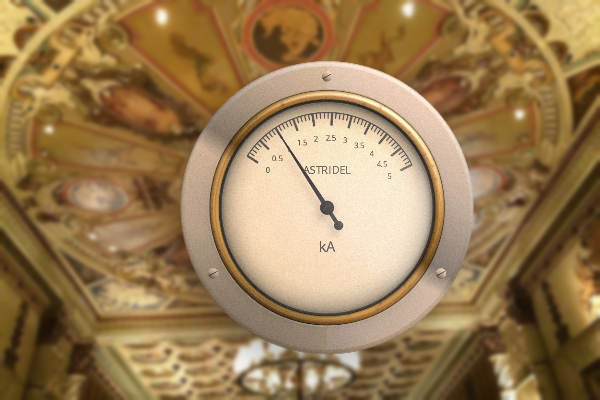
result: 1 kA
